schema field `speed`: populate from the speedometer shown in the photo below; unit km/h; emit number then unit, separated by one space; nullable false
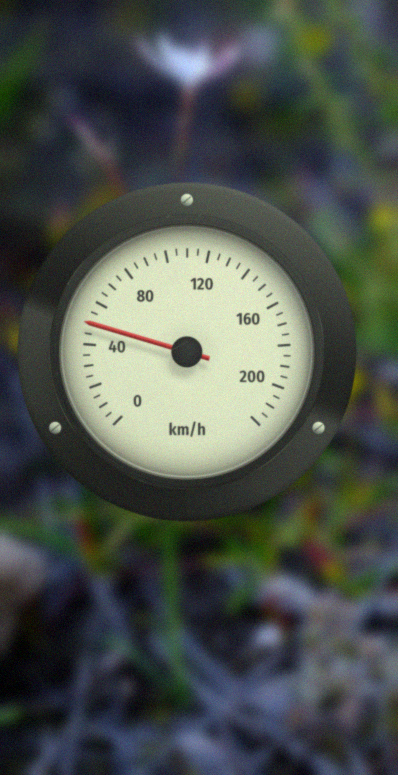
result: 50 km/h
